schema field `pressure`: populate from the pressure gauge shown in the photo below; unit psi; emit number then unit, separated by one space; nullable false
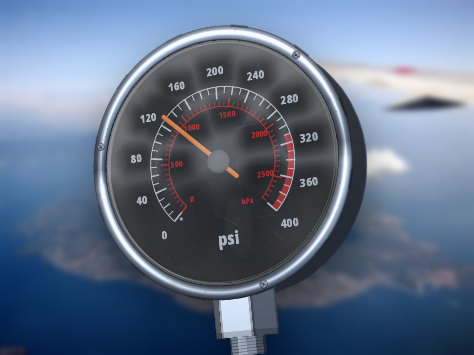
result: 130 psi
